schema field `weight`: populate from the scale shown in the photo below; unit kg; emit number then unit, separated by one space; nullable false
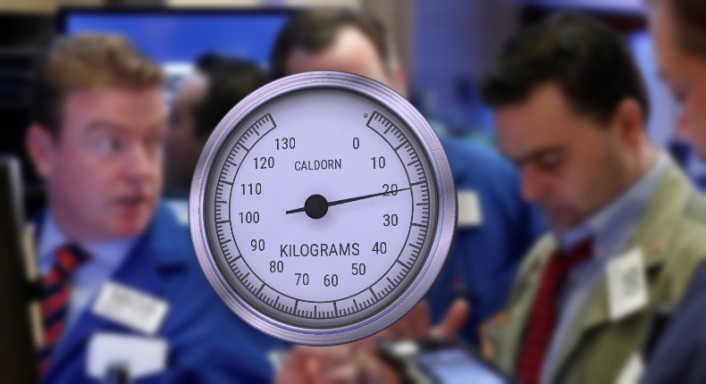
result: 21 kg
